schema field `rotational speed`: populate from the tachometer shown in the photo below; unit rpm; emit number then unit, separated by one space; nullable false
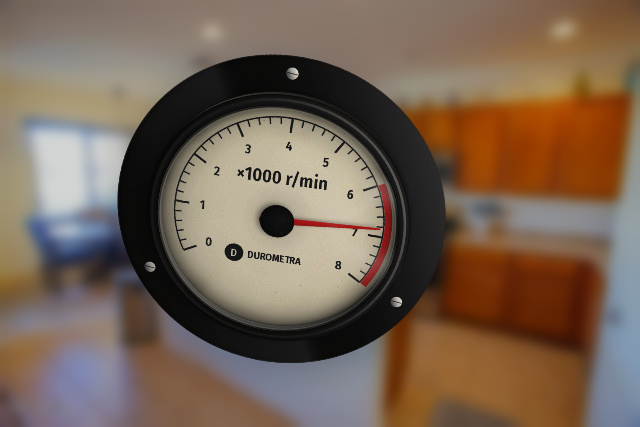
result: 6800 rpm
